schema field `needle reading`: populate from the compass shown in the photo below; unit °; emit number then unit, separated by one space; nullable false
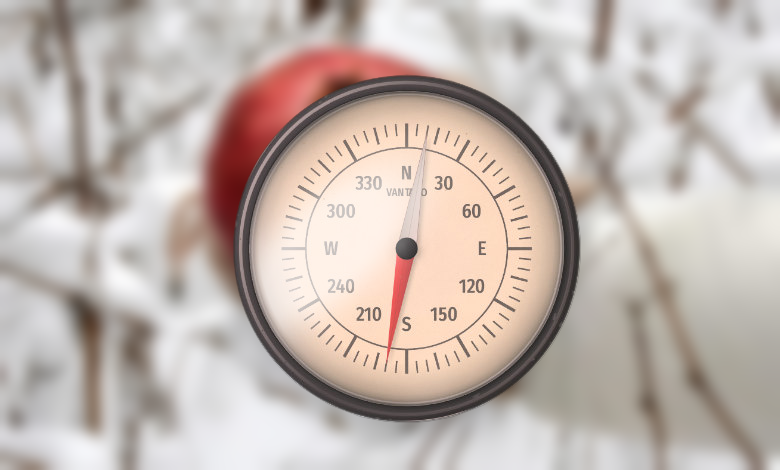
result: 190 °
